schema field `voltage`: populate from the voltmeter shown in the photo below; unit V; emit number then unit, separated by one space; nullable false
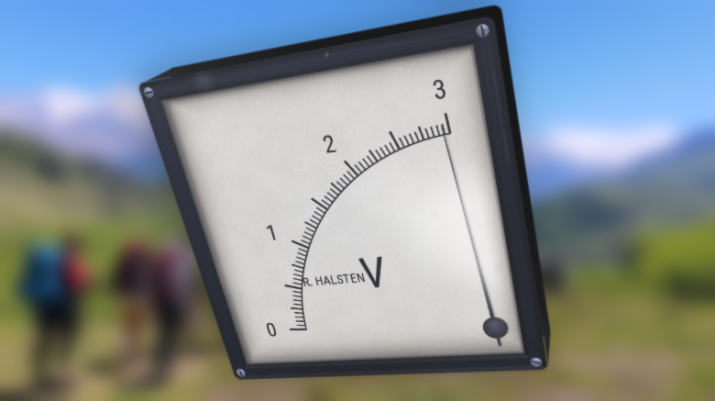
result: 2.95 V
